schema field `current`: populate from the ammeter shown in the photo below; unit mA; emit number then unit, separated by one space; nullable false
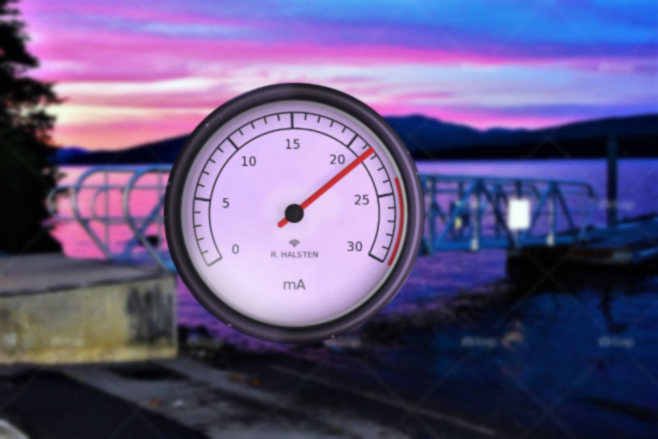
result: 21.5 mA
